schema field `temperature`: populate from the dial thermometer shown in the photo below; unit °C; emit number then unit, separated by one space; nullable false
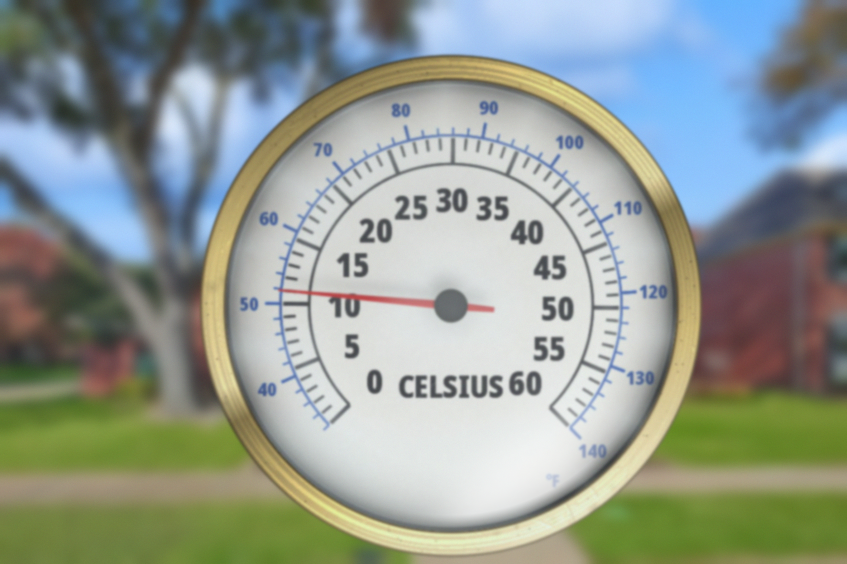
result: 11 °C
